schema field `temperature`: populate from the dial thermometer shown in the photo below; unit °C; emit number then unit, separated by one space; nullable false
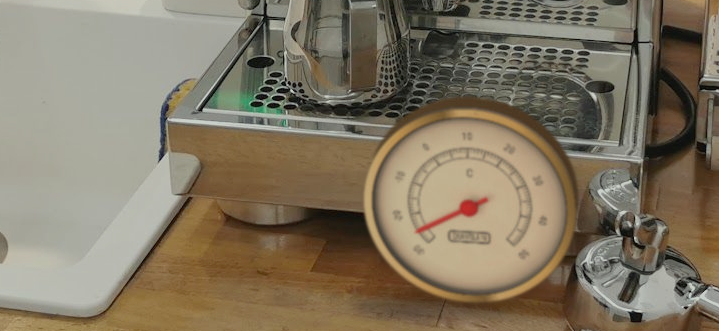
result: -25 °C
